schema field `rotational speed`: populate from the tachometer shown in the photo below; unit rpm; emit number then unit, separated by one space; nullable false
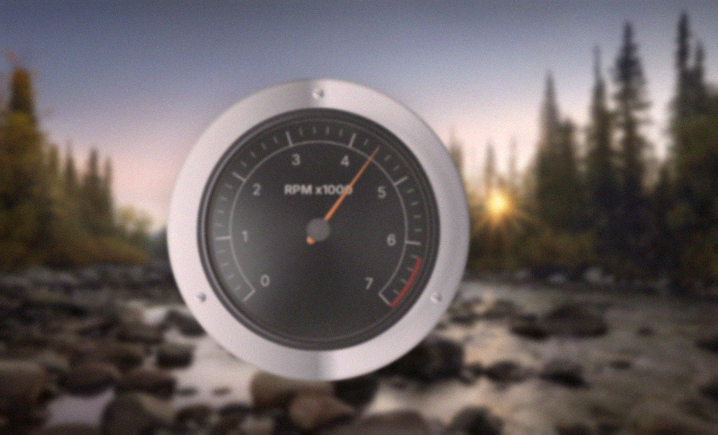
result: 4400 rpm
